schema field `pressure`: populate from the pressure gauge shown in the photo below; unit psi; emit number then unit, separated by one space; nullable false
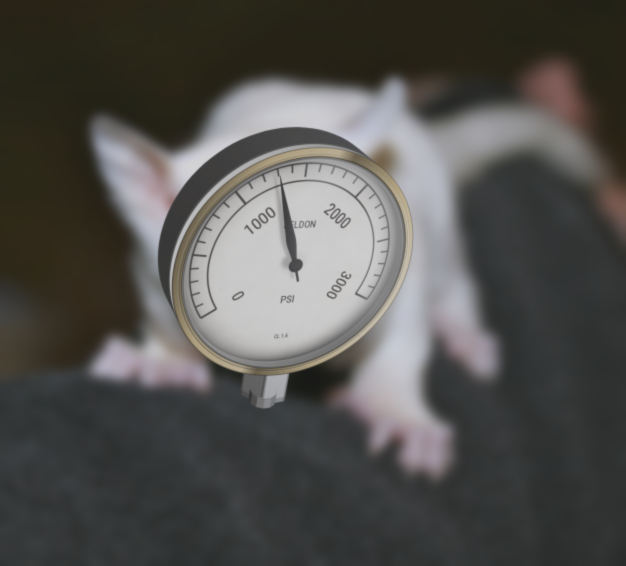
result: 1300 psi
